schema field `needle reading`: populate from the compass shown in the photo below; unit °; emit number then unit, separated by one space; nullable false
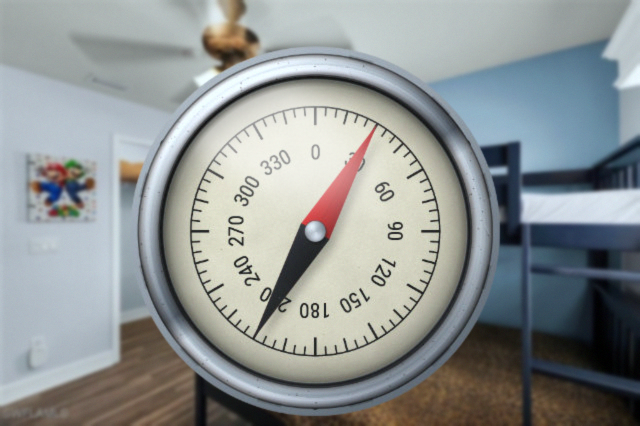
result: 30 °
